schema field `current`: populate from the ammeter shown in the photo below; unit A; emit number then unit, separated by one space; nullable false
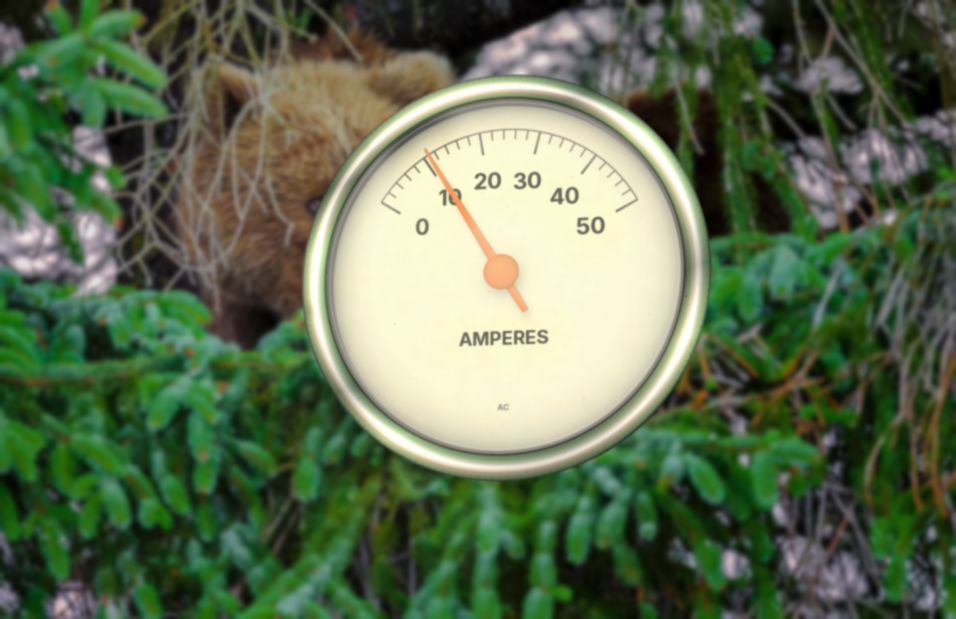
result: 11 A
